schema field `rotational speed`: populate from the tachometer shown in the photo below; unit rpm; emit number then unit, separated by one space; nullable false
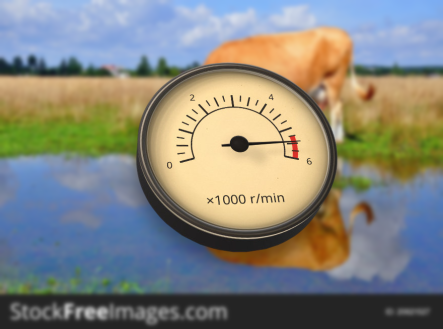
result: 5500 rpm
